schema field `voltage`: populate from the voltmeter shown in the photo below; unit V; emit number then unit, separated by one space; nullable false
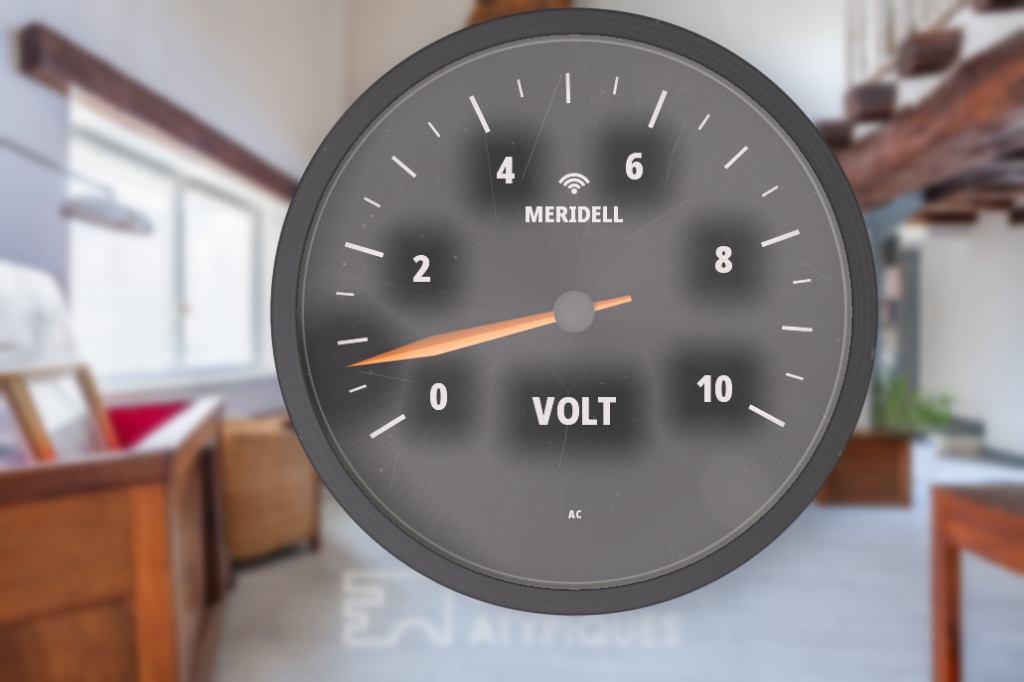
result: 0.75 V
